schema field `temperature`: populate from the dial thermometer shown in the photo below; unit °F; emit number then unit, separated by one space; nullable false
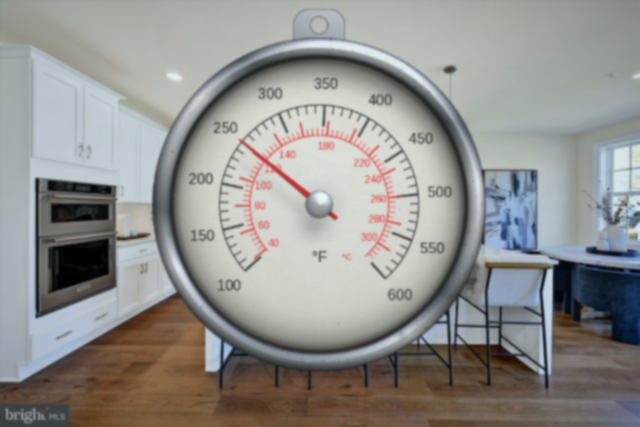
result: 250 °F
